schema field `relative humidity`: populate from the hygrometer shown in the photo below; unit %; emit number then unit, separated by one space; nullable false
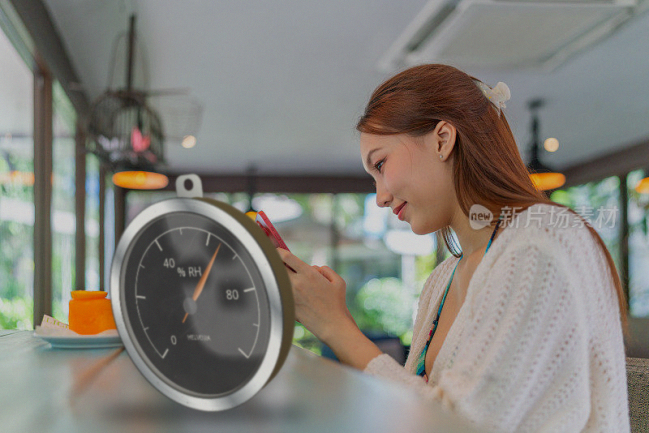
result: 65 %
